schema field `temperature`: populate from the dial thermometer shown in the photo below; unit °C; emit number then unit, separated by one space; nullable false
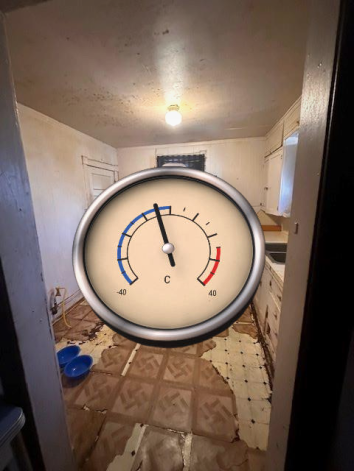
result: -5 °C
